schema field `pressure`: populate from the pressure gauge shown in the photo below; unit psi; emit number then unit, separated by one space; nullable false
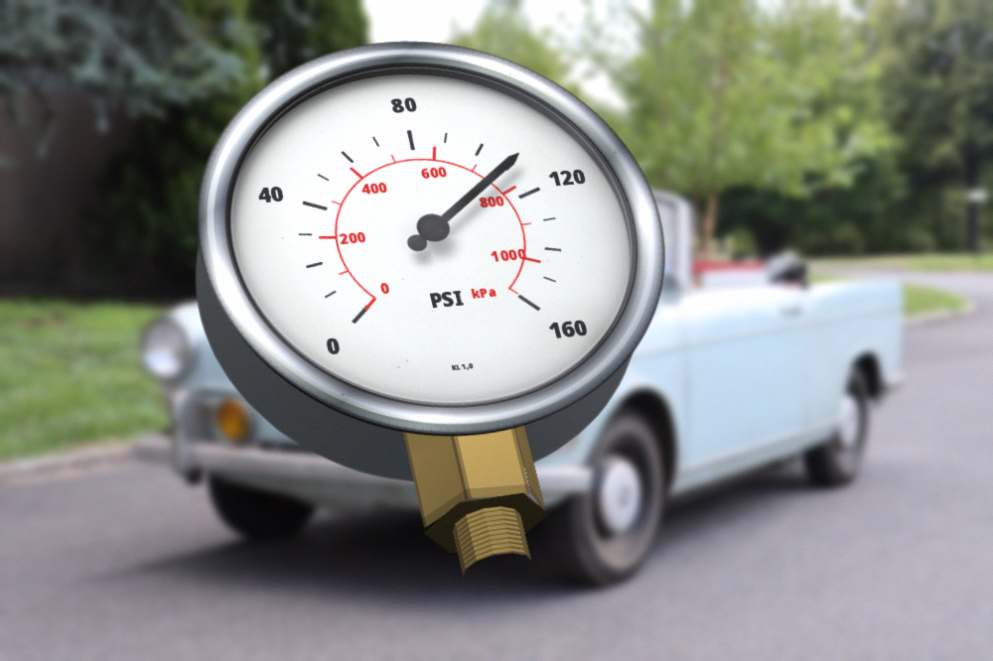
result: 110 psi
